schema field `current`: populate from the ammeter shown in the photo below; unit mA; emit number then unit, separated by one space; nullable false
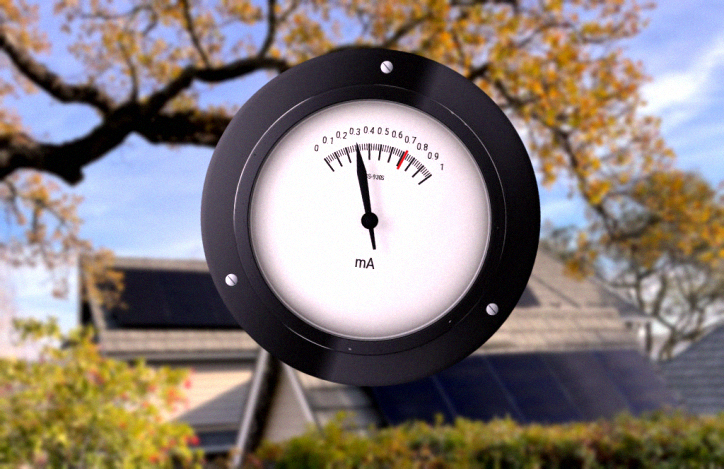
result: 0.3 mA
